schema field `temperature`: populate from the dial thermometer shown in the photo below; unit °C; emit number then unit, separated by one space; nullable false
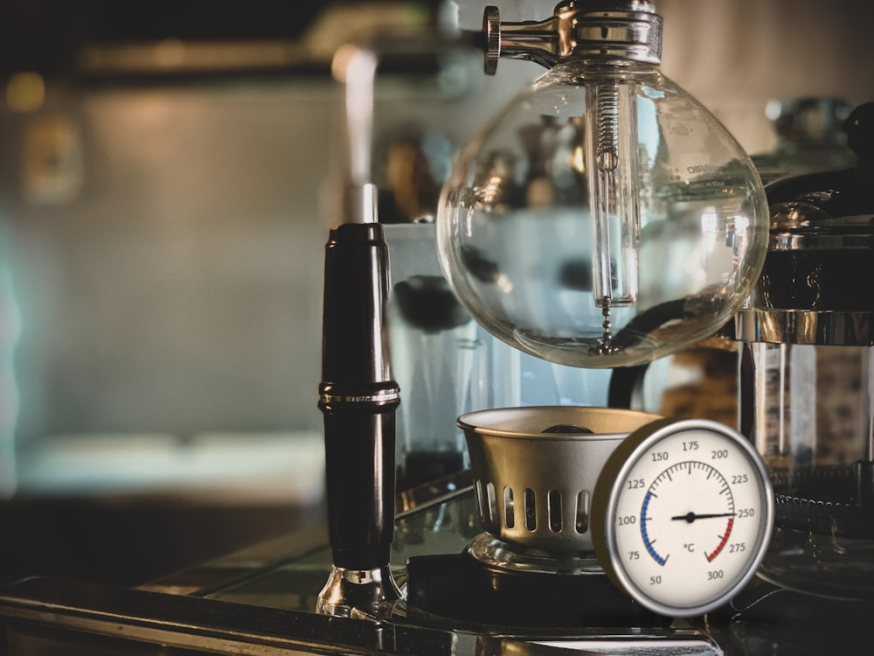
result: 250 °C
